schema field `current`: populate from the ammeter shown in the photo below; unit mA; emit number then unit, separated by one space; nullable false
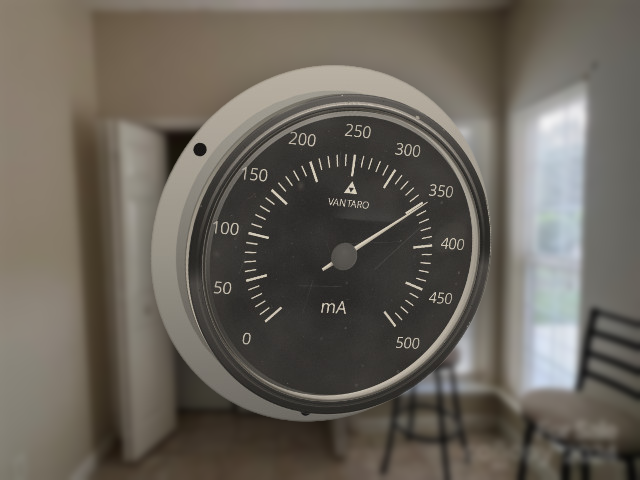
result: 350 mA
